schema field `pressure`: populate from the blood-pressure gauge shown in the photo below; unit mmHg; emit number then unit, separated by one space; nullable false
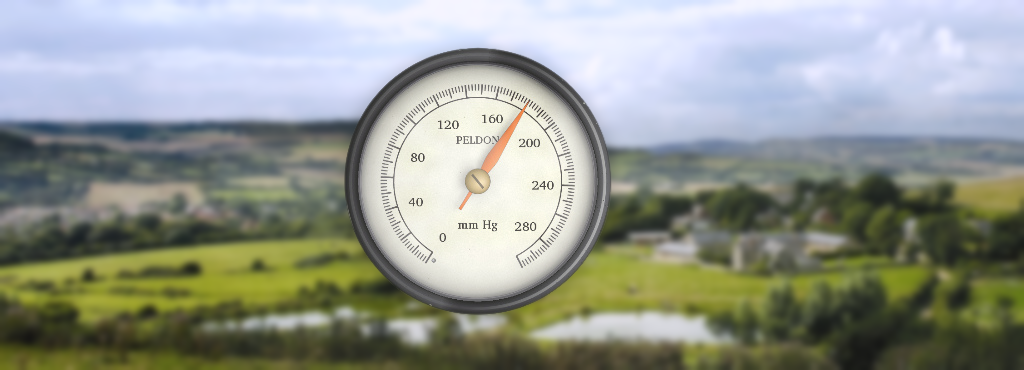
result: 180 mmHg
